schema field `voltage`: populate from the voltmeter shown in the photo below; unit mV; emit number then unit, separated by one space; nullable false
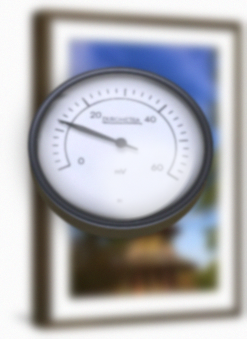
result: 12 mV
